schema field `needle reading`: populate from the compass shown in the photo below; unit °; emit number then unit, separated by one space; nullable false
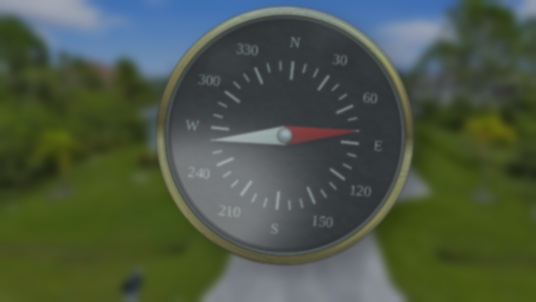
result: 80 °
